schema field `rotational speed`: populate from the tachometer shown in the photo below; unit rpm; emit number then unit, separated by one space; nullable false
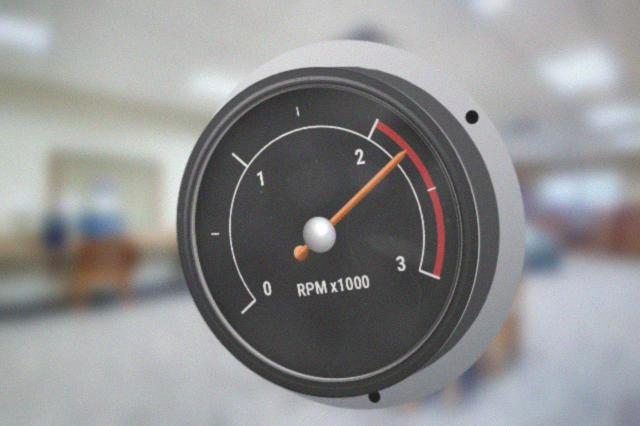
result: 2250 rpm
